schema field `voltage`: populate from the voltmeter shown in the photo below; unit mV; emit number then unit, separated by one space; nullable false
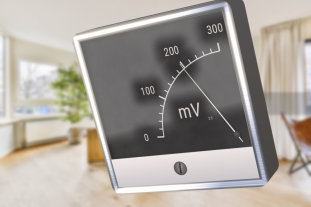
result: 200 mV
